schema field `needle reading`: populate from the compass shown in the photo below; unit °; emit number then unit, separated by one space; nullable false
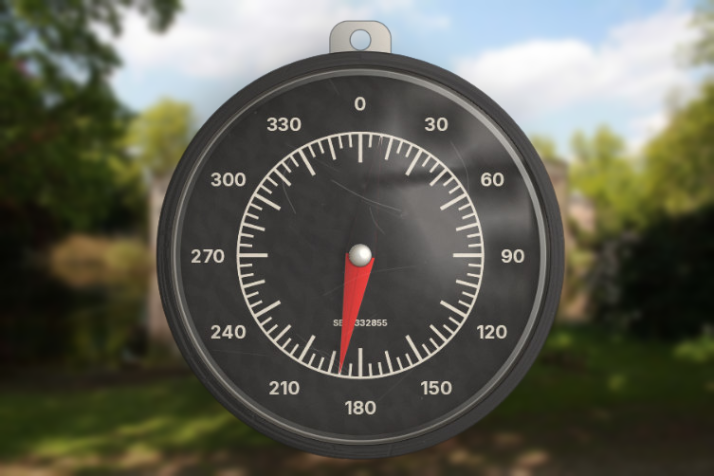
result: 190 °
